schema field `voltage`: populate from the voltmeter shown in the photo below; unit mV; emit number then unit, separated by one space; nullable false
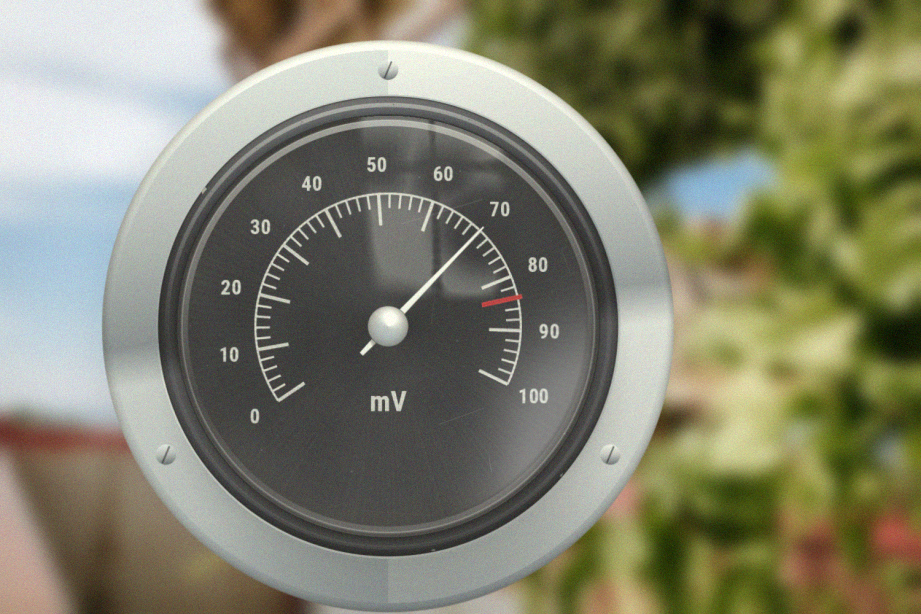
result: 70 mV
